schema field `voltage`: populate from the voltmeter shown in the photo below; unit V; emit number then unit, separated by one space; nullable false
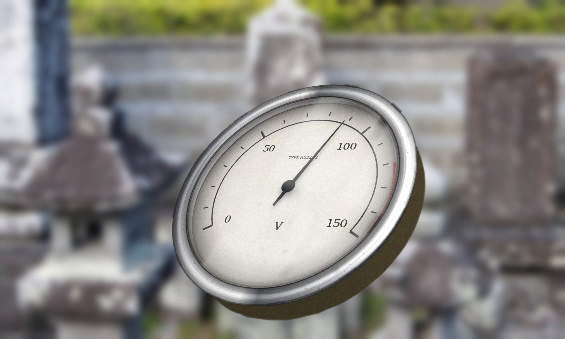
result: 90 V
